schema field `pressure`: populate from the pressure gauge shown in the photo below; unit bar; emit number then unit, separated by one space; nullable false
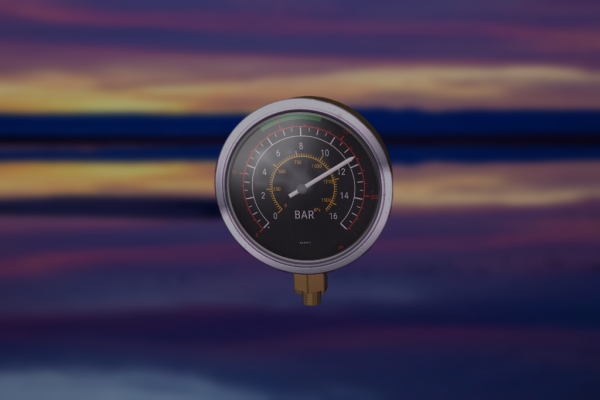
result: 11.5 bar
